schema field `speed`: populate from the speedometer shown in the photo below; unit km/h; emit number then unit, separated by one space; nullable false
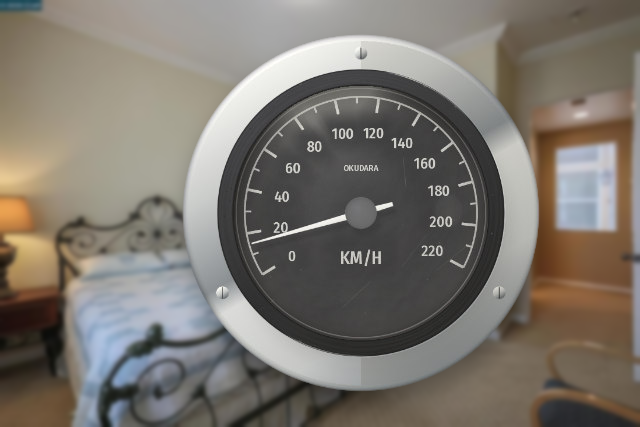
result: 15 km/h
